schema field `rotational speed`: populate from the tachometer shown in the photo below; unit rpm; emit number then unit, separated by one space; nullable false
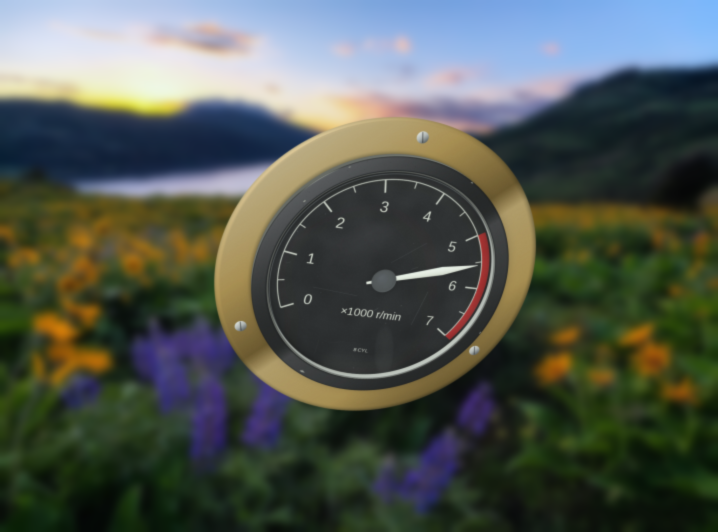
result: 5500 rpm
